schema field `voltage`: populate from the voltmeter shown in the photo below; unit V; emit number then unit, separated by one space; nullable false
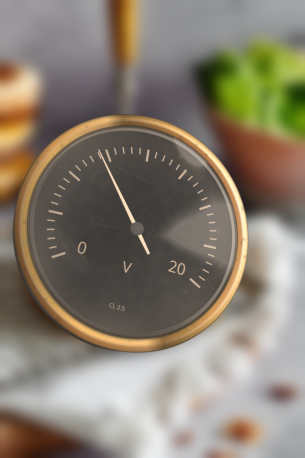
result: 7 V
